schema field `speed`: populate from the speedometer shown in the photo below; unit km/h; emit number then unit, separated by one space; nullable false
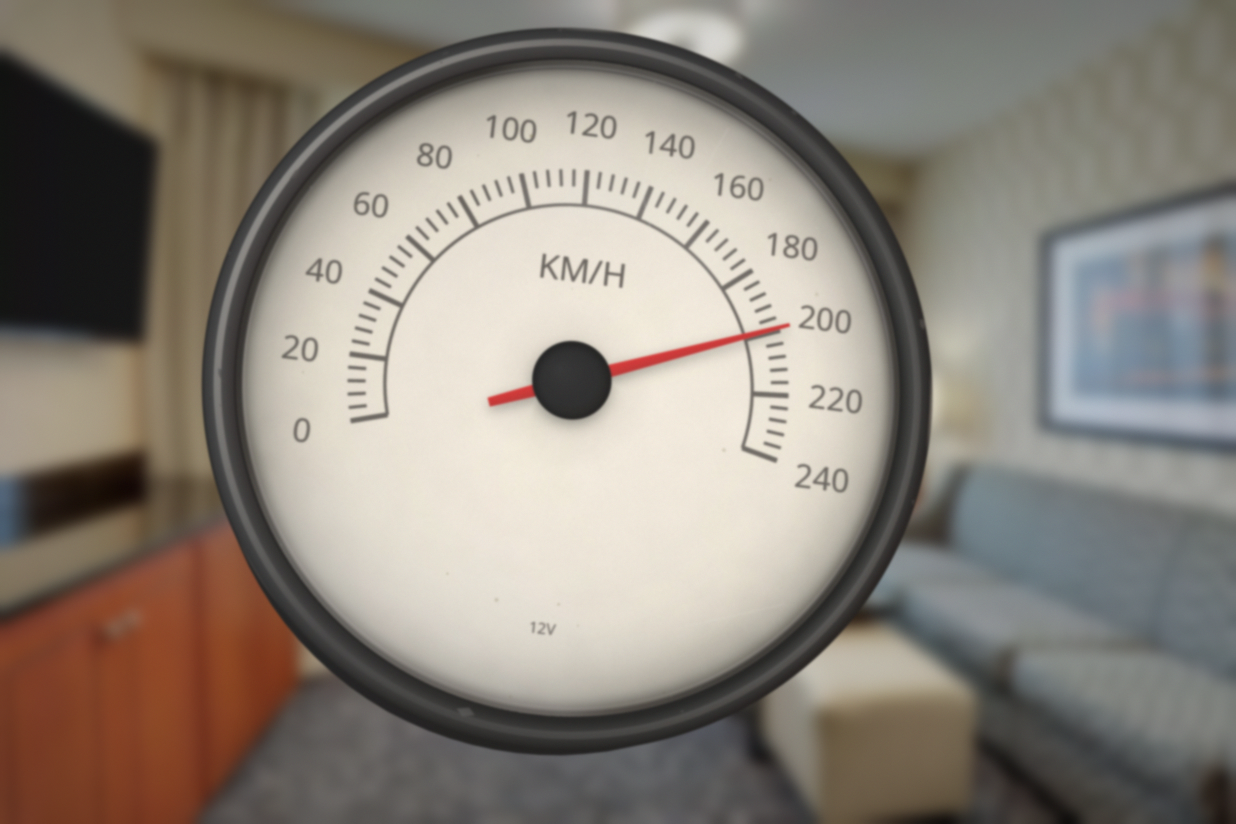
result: 200 km/h
